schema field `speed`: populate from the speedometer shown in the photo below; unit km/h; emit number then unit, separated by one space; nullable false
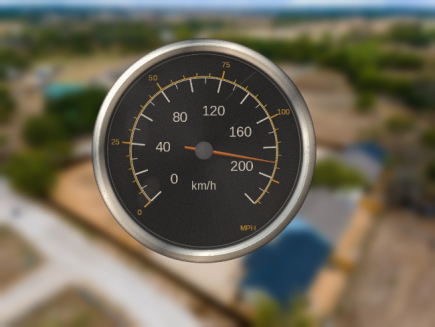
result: 190 km/h
